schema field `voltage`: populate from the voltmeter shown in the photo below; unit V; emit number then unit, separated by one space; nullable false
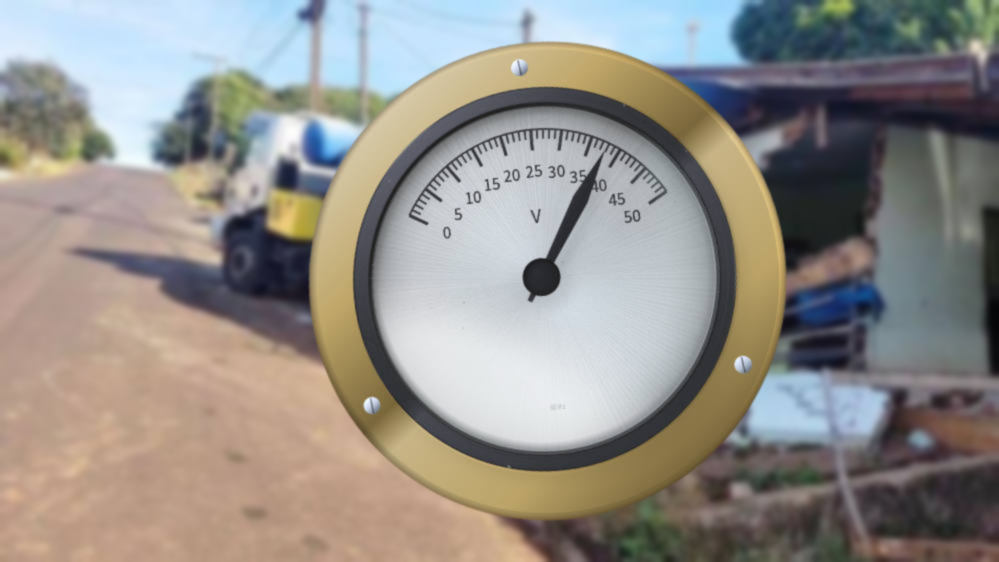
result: 38 V
